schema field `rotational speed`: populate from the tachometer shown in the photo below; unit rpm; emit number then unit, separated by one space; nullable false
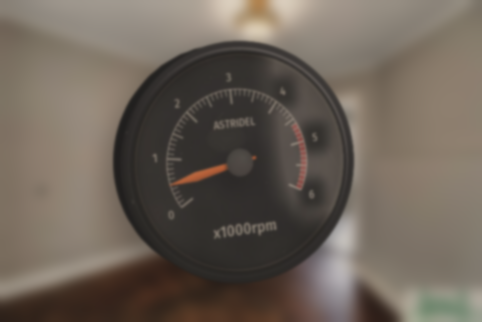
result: 500 rpm
